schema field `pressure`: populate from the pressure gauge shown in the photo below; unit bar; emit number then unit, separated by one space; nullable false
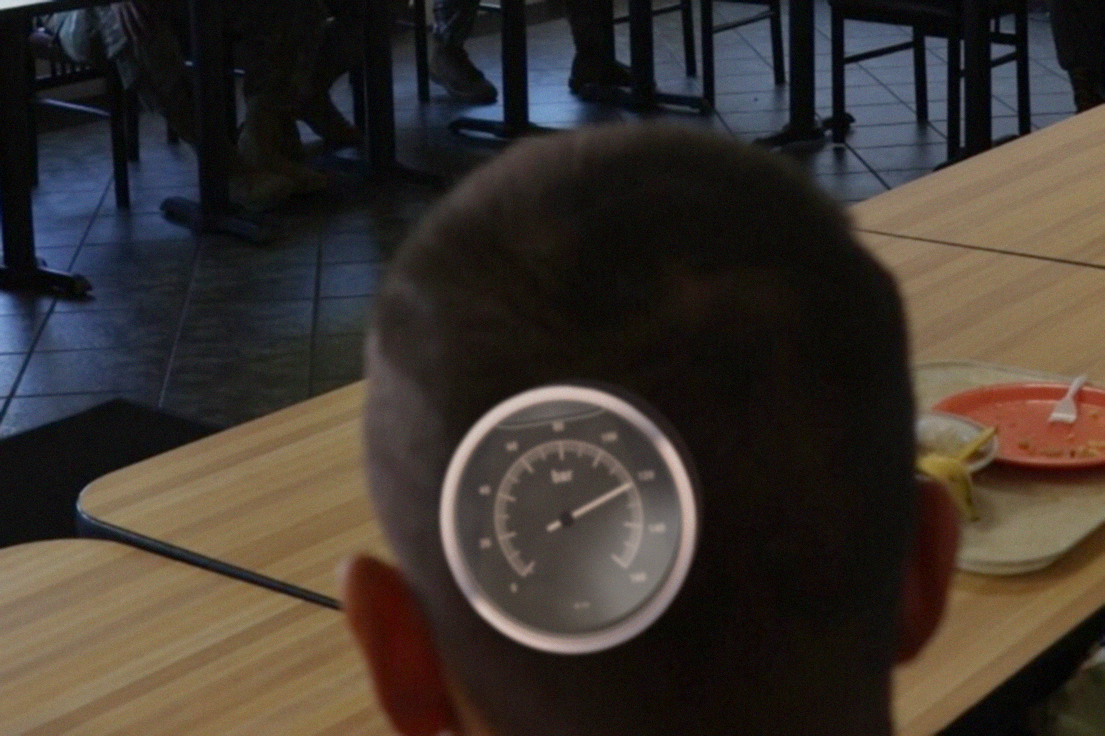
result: 120 bar
